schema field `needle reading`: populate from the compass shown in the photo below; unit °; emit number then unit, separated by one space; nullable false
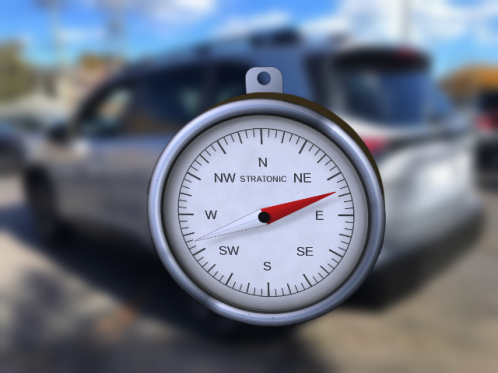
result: 70 °
